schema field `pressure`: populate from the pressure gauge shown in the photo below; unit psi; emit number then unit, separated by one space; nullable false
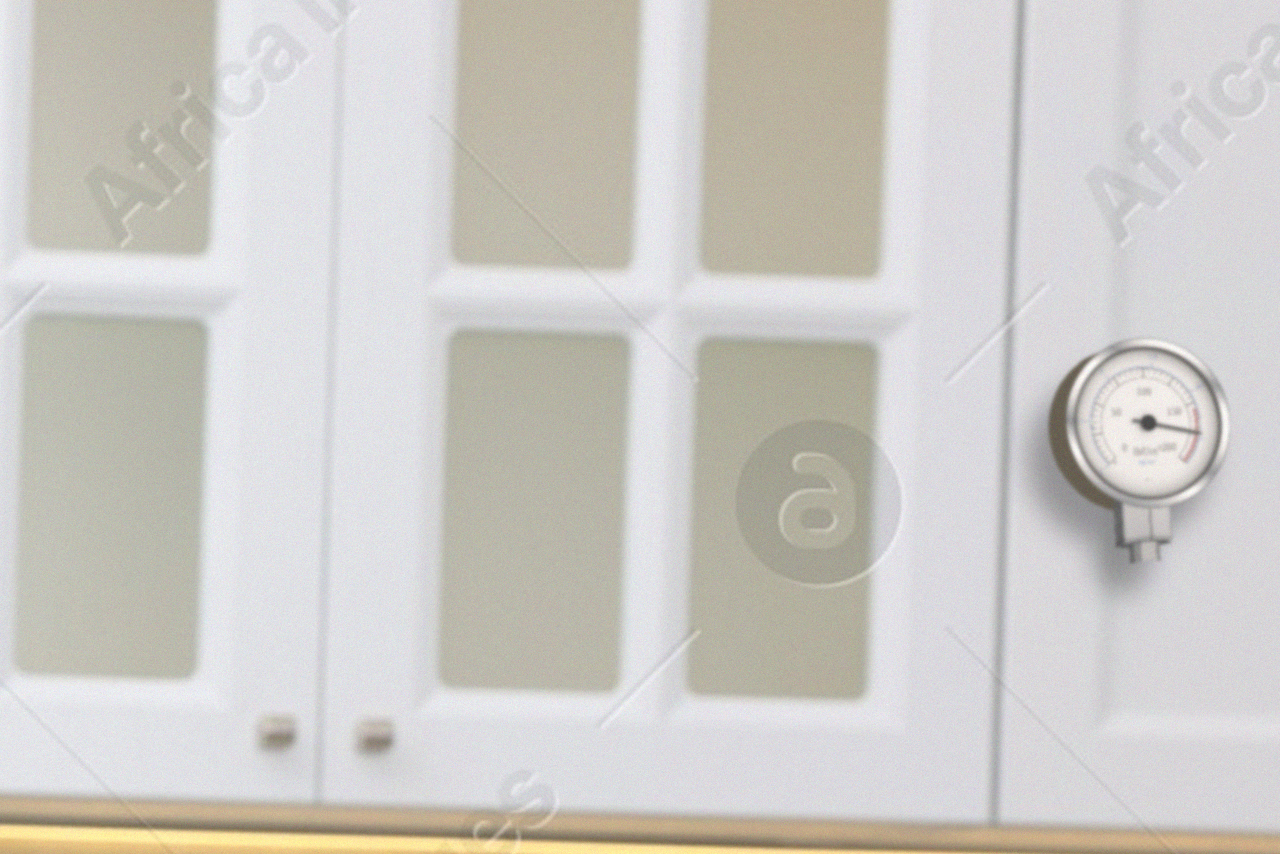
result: 175 psi
